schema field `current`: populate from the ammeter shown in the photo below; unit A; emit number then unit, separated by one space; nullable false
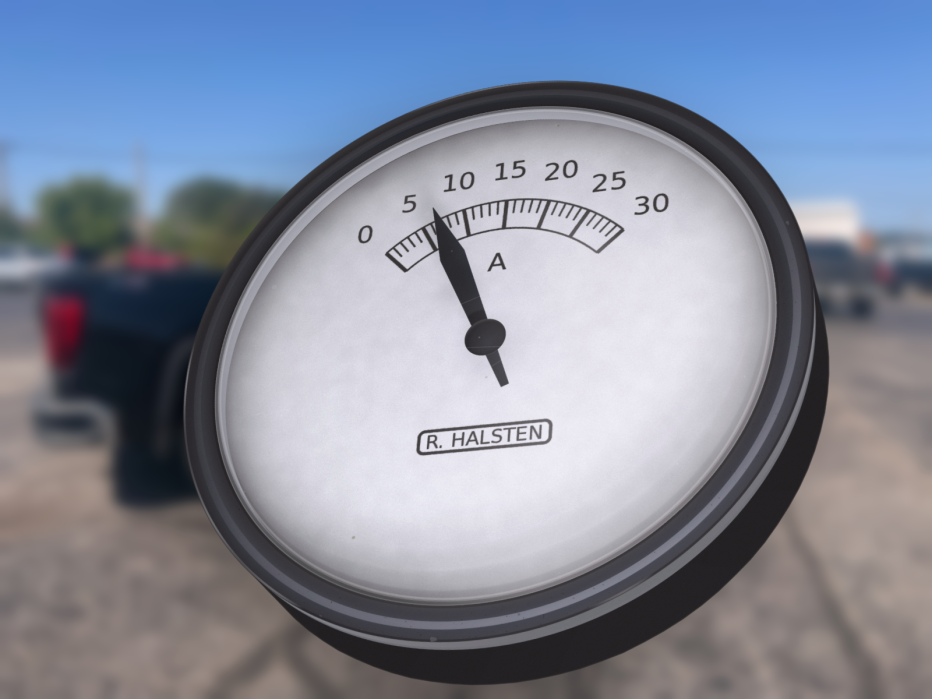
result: 7 A
